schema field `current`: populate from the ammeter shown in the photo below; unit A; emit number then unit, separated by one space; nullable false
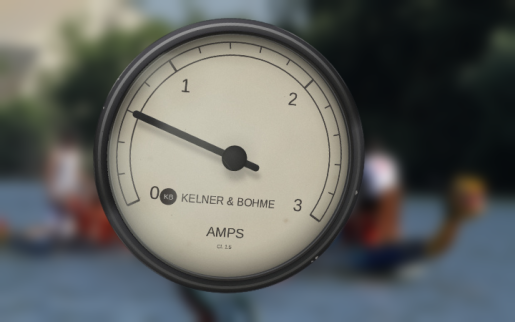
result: 0.6 A
